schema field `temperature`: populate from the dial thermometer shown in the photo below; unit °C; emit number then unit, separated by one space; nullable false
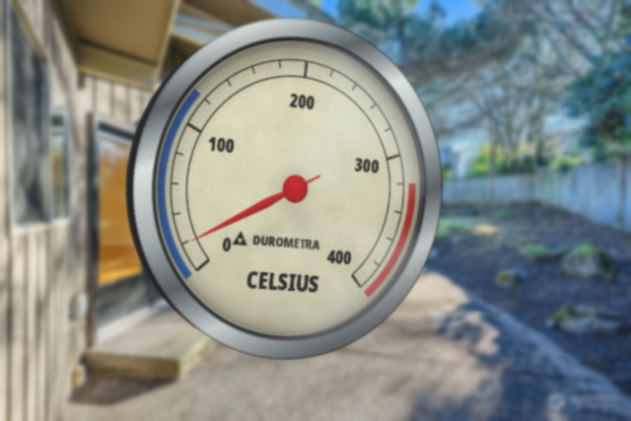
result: 20 °C
